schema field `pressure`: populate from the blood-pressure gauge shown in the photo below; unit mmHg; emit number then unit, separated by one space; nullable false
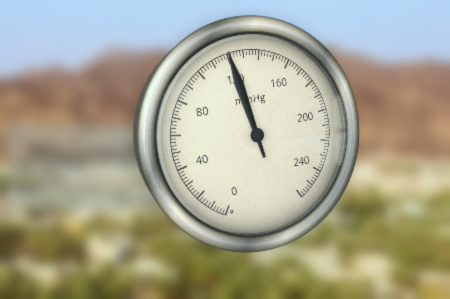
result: 120 mmHg
